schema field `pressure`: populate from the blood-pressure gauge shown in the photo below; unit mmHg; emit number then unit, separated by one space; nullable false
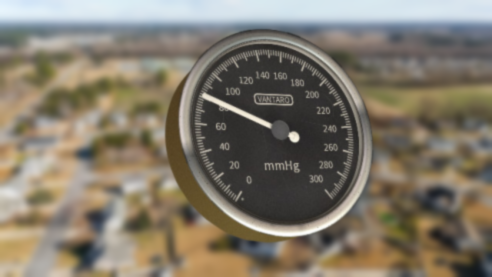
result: 80 mmHg
